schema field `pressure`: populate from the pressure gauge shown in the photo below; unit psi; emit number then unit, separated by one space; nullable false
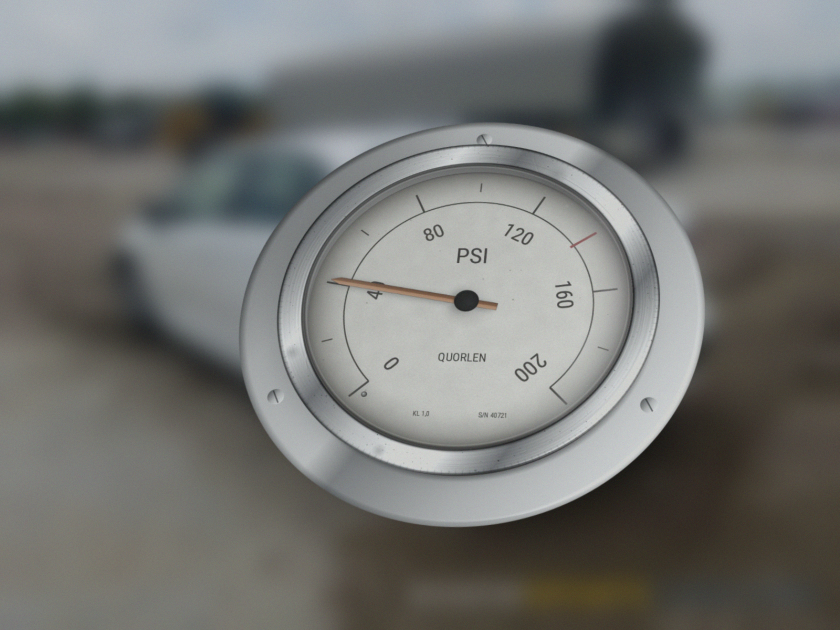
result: 40 psi
